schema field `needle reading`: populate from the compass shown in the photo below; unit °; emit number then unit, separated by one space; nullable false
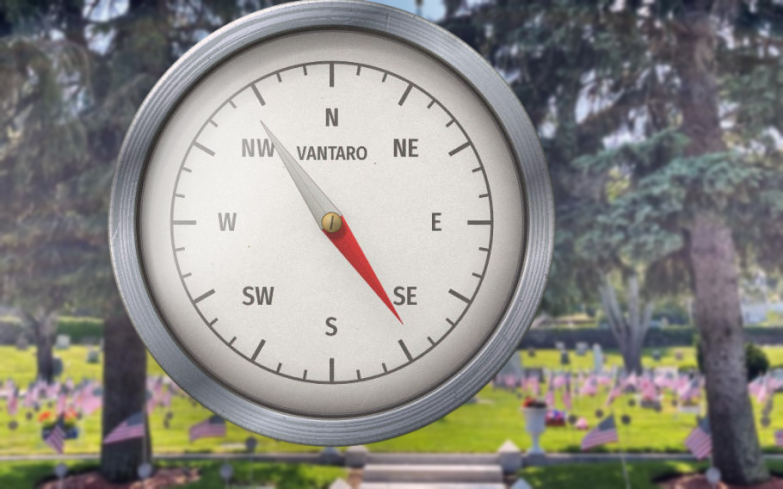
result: 145 °
